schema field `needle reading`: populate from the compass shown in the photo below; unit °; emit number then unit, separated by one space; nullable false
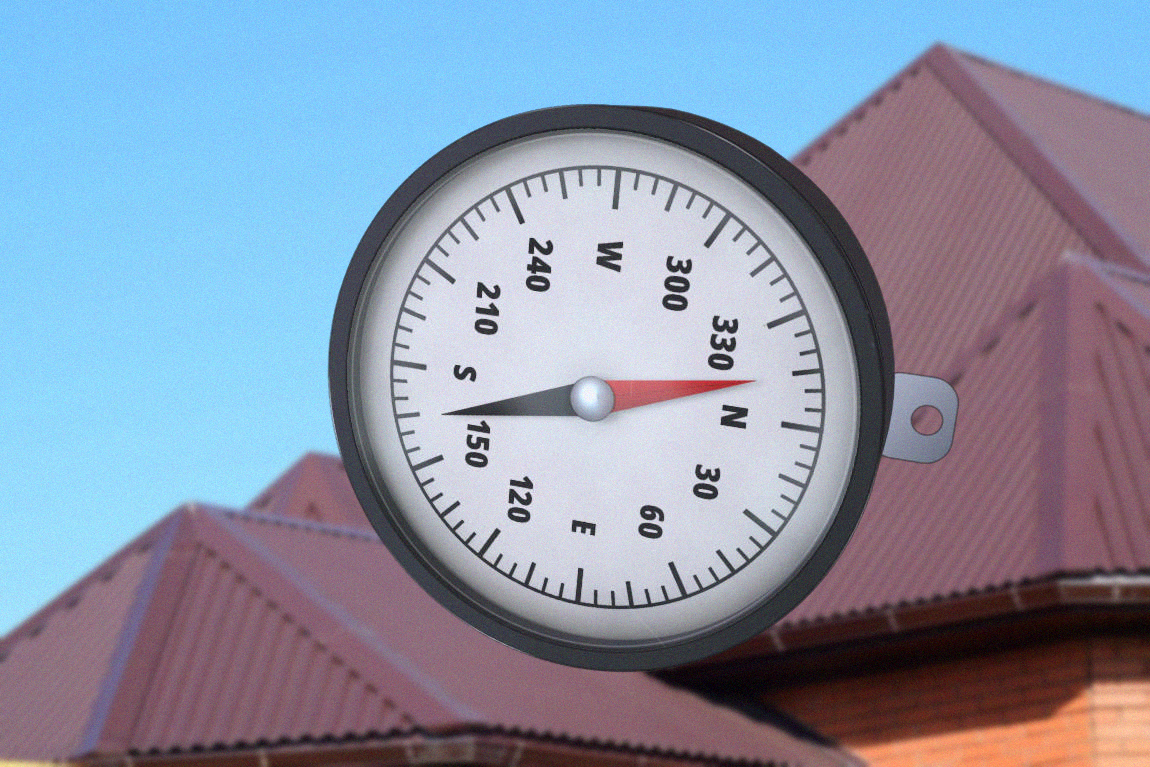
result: 345 °
